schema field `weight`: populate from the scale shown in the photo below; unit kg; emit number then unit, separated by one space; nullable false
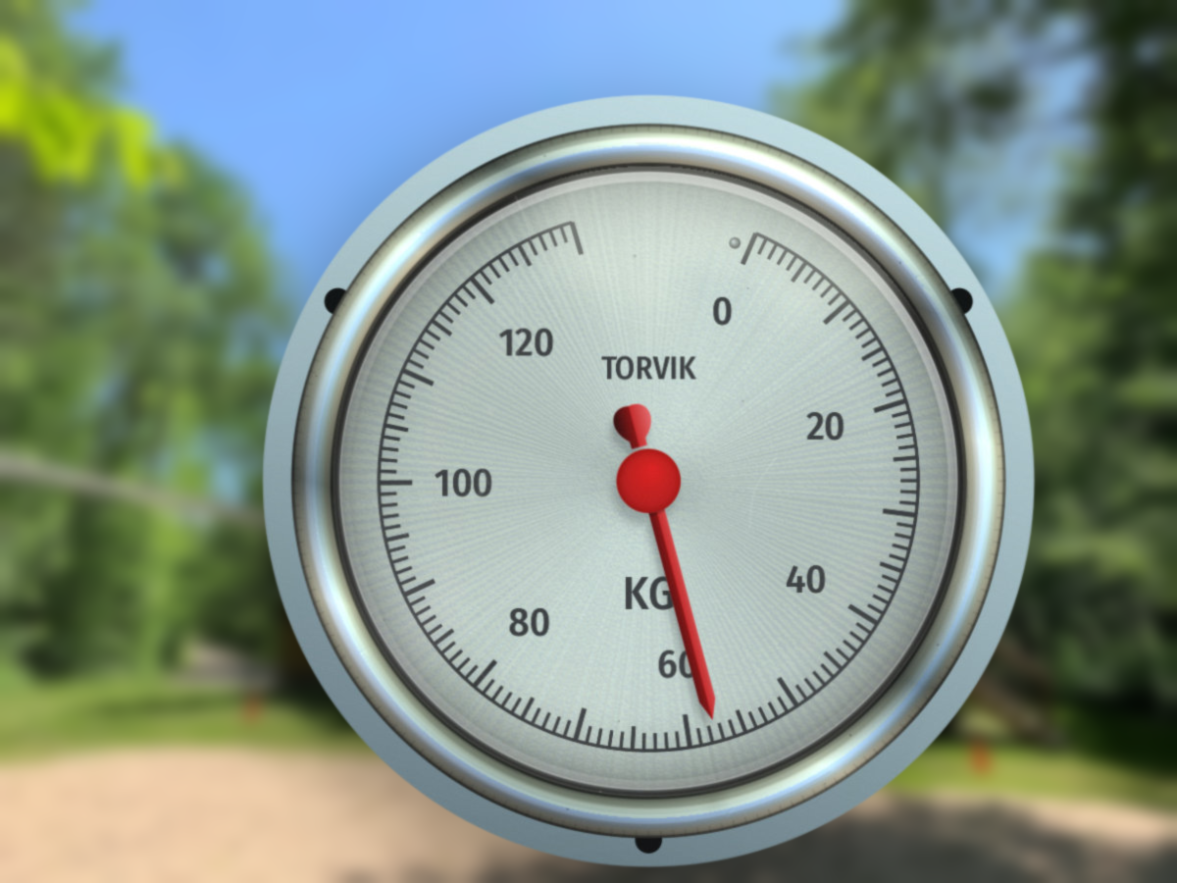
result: 57.5 kg
